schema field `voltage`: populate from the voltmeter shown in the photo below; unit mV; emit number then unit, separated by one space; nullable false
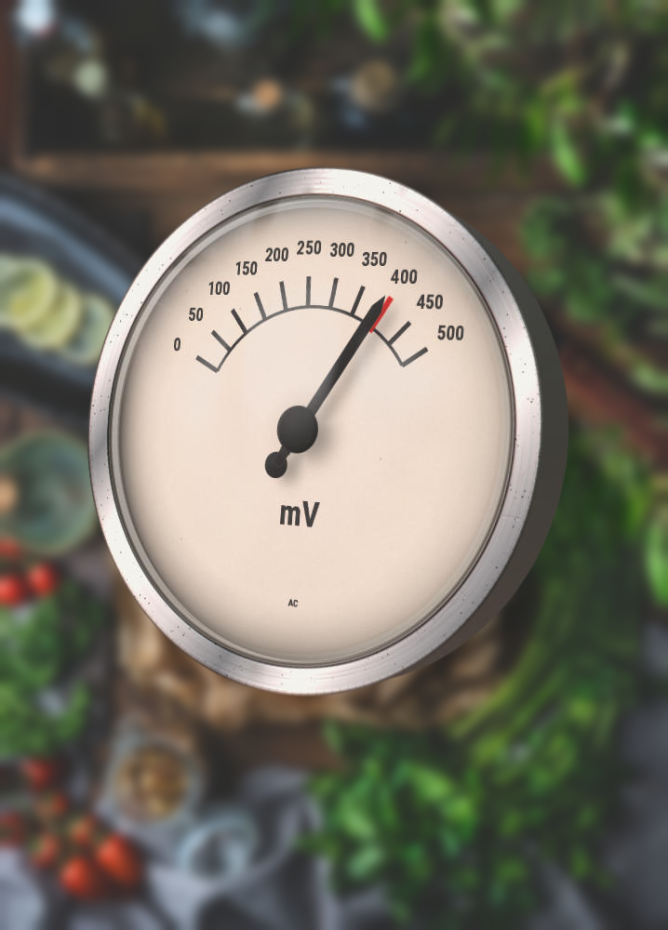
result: 400 mV
